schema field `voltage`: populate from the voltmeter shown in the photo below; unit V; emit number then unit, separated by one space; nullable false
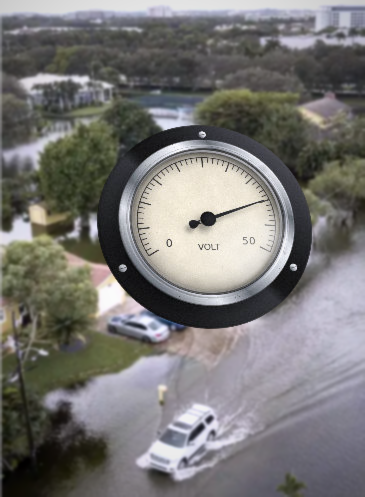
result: 40 V
